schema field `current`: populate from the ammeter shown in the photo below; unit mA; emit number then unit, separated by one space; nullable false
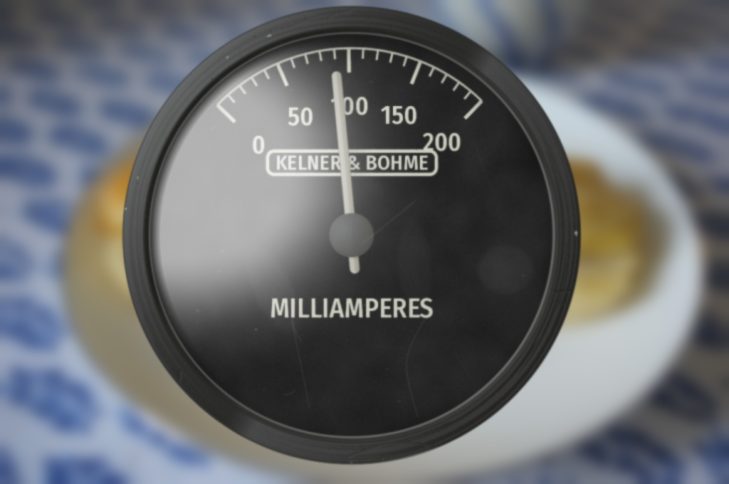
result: 90 mA
